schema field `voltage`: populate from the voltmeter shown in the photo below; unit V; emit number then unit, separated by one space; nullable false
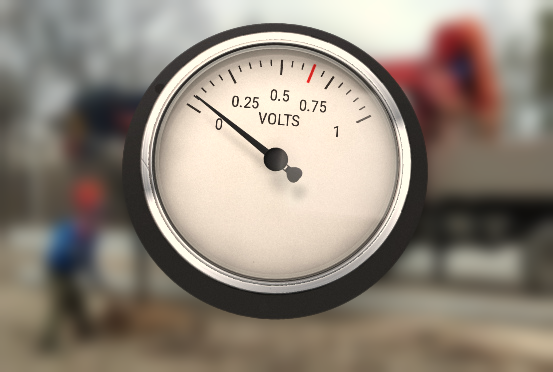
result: 0.05 V
